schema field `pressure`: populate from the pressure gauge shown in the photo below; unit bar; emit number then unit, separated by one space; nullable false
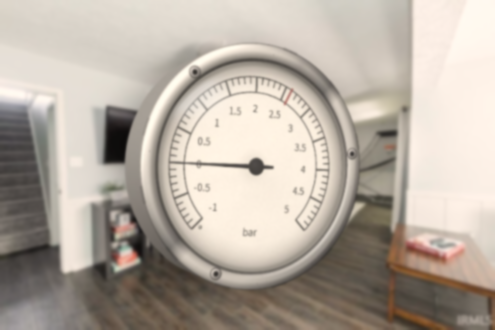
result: 0 bar
